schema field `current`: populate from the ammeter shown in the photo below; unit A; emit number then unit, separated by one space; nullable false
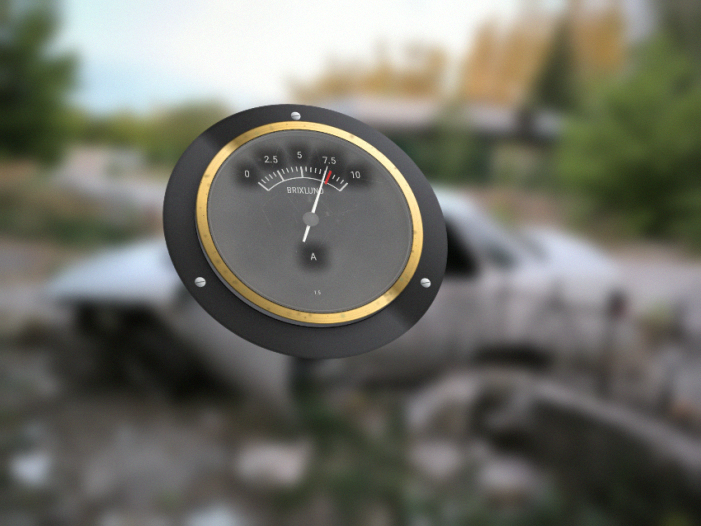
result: 7.5 A
